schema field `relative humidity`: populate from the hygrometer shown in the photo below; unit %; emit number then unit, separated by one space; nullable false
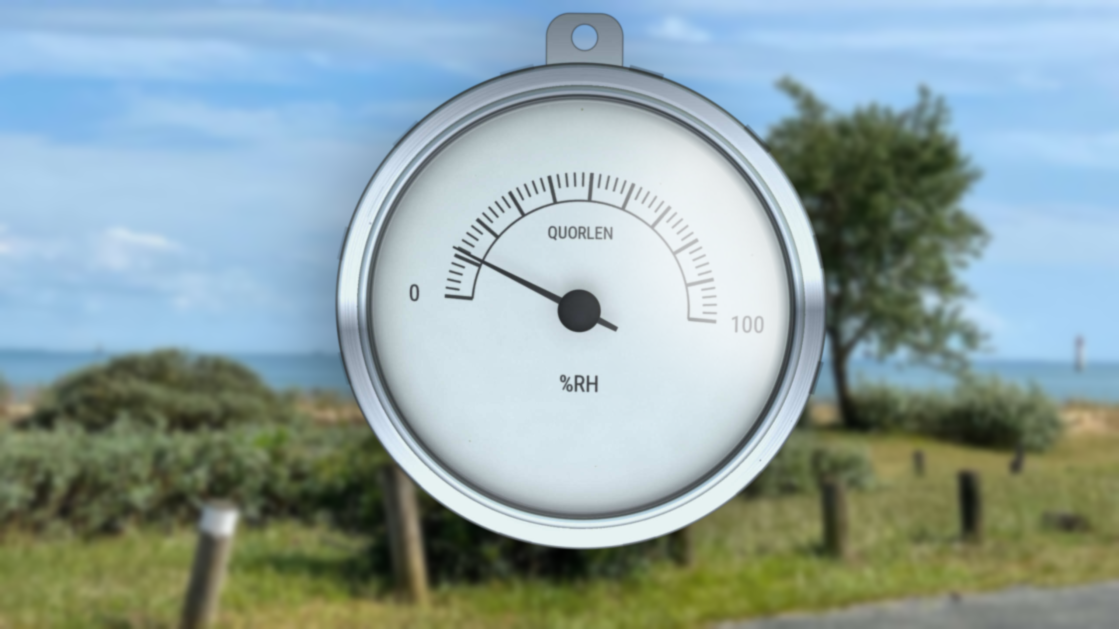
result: 12 %
